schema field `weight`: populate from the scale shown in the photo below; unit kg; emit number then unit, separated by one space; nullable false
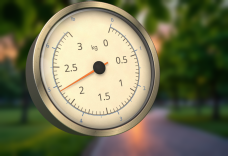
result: 2.2 kg
